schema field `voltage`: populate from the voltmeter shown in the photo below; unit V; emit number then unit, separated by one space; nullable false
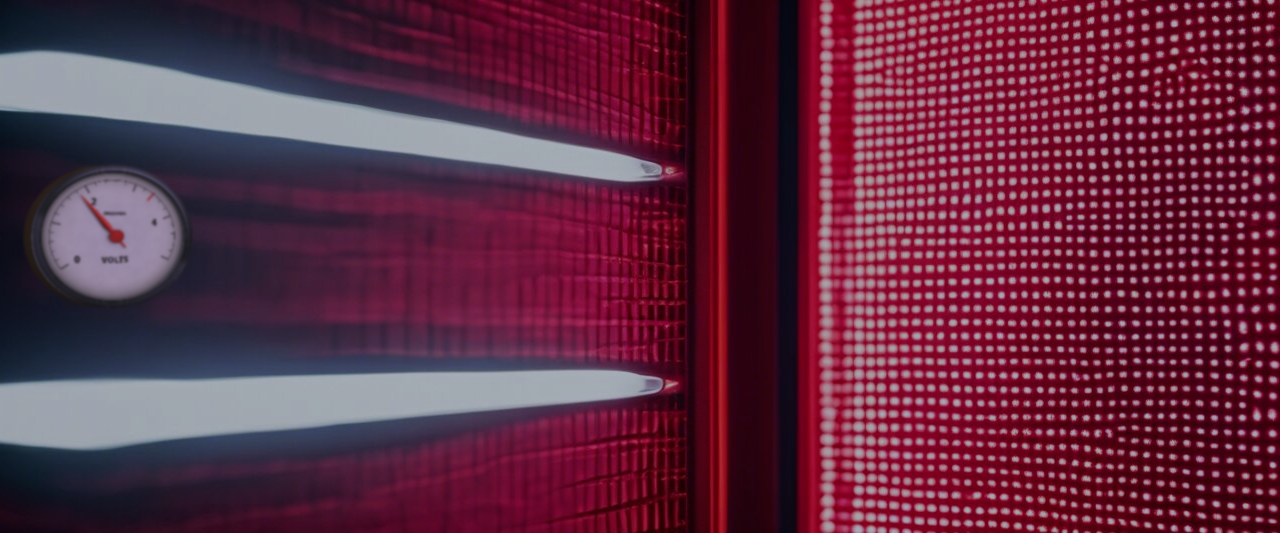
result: 1.8 V
